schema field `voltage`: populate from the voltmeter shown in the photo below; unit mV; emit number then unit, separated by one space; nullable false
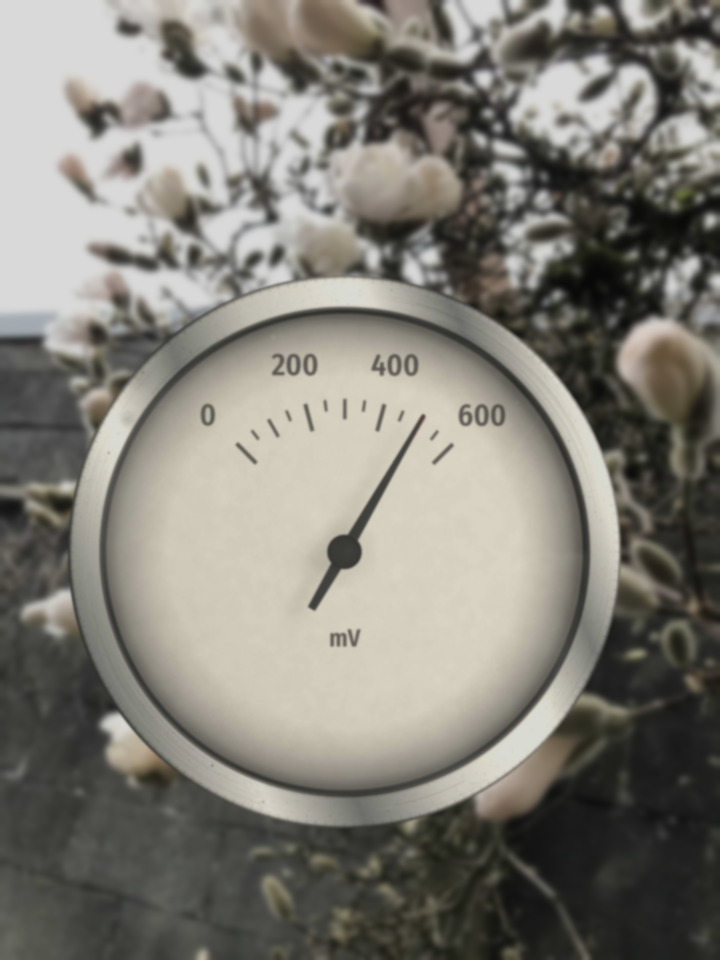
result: 500 mV
